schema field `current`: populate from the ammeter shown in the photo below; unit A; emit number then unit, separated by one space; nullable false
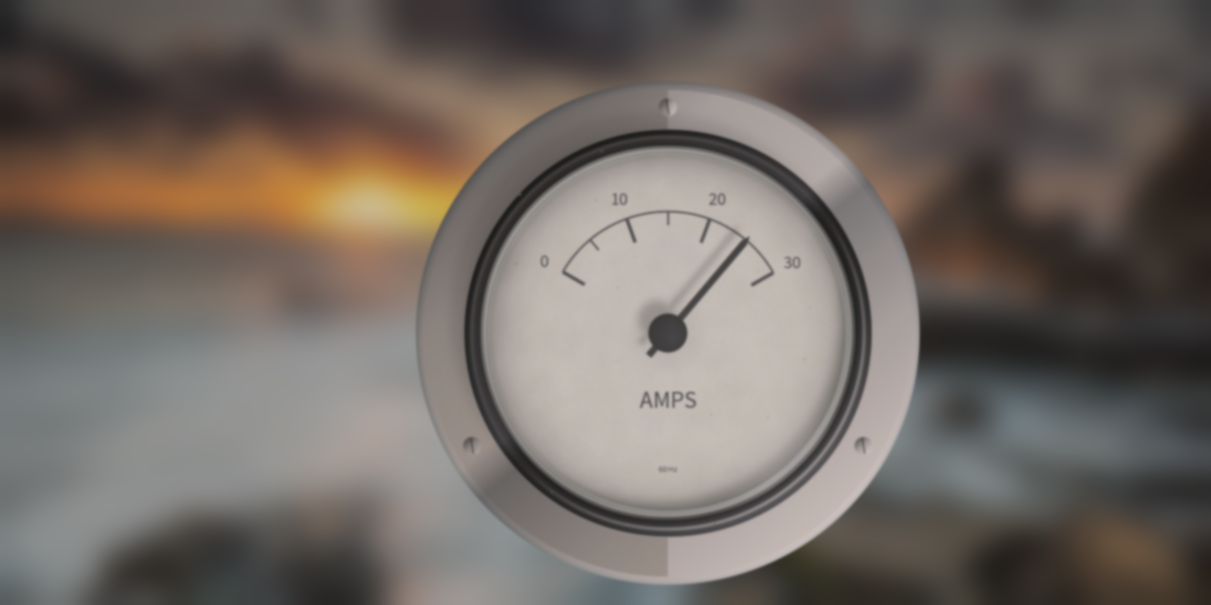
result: 25 A
